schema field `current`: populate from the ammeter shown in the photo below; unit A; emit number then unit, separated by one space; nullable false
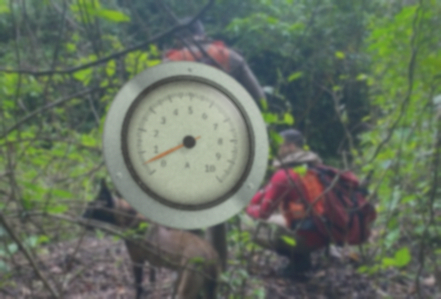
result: 0.5 A
